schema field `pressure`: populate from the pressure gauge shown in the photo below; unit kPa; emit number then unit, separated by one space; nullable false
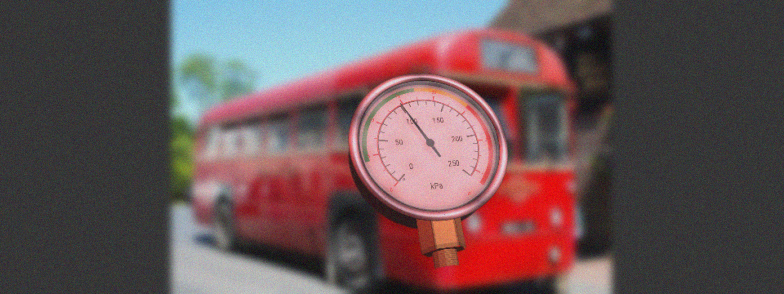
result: 100 kPa
